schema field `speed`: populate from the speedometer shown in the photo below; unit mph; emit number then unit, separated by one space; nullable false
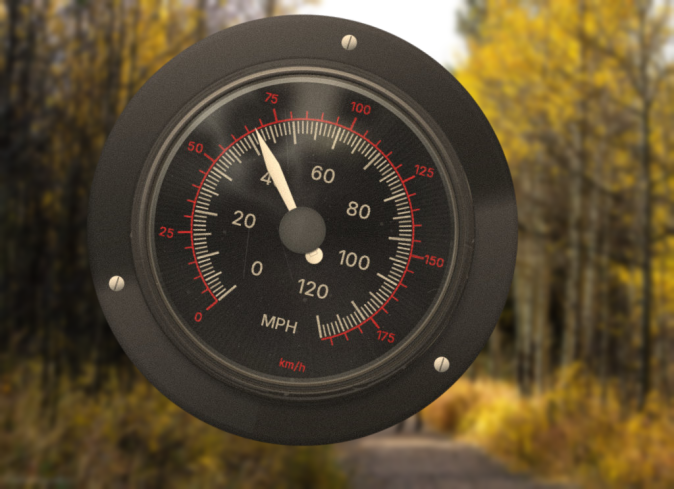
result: 42 mph
